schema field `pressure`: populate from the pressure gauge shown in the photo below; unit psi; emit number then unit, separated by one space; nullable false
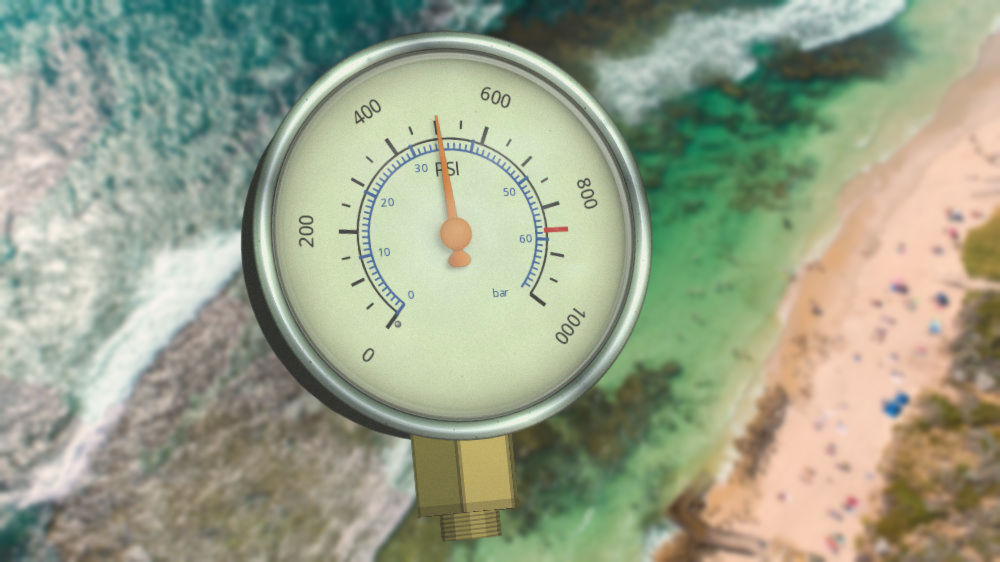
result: 500 psi
